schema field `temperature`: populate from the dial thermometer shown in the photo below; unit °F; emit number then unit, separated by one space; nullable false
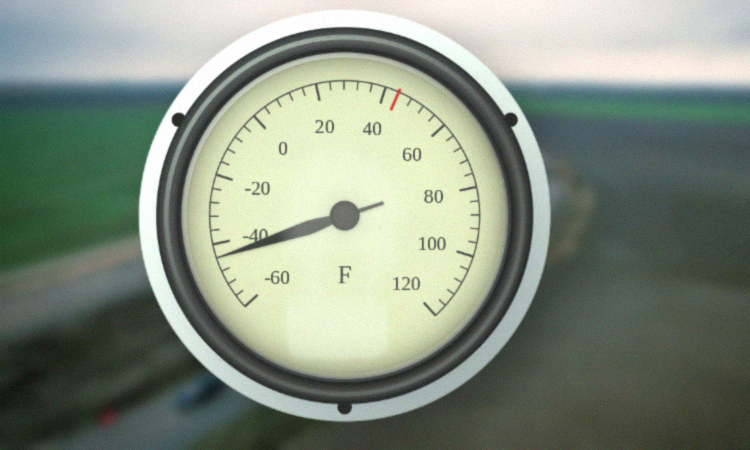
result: -44 °F
